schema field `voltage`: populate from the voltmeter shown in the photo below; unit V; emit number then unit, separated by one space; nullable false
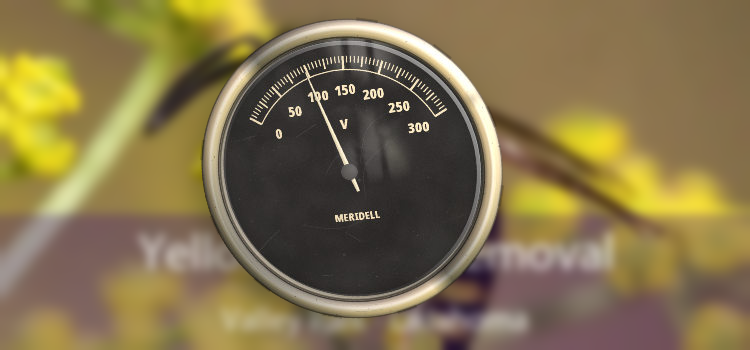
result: 100 V
